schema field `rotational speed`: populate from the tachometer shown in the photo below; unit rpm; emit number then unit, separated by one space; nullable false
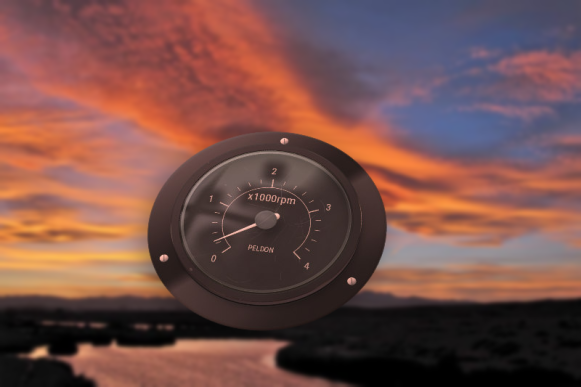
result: 200 rpm
